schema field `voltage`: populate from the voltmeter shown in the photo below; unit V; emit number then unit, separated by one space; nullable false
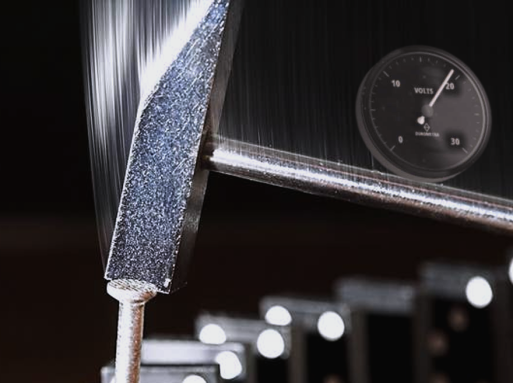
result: 19 V
